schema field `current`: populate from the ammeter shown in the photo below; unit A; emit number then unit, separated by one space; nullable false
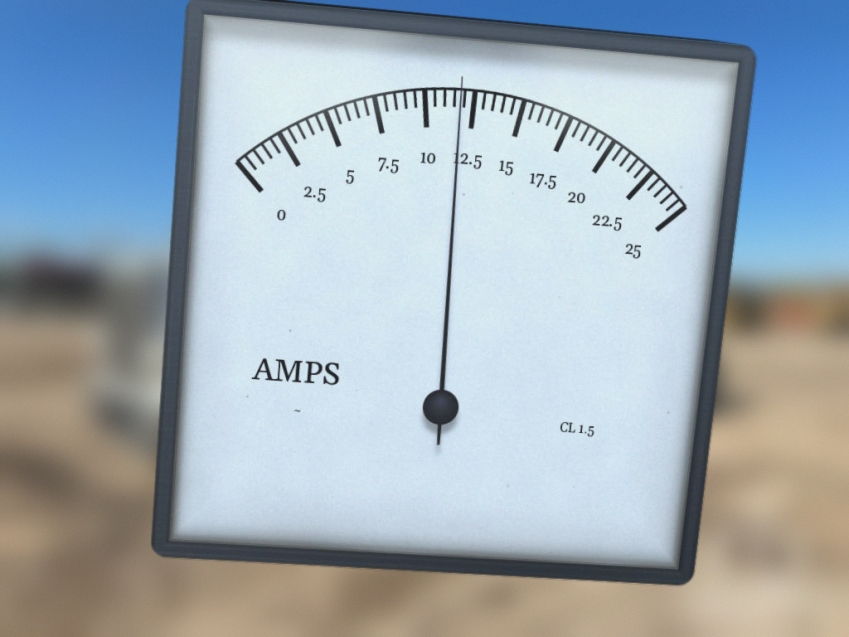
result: 11.75 A
